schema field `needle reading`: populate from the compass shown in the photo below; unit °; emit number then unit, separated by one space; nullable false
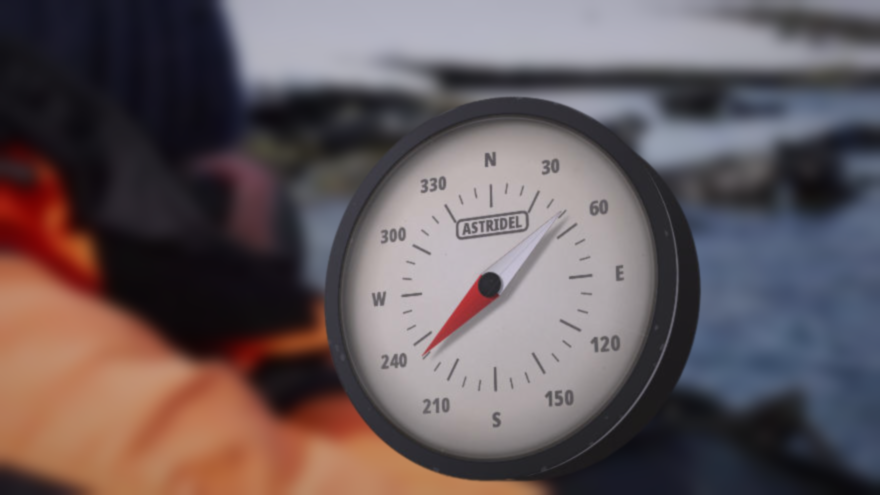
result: 230 °
